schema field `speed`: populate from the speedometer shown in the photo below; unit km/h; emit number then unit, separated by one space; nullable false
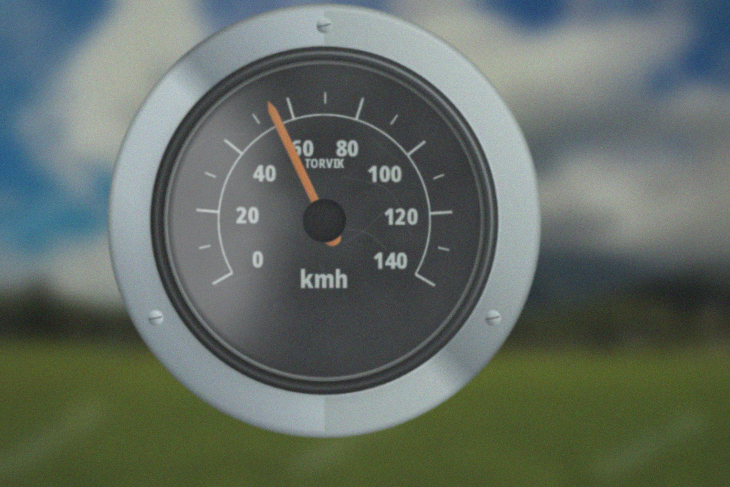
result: 55 km/h
